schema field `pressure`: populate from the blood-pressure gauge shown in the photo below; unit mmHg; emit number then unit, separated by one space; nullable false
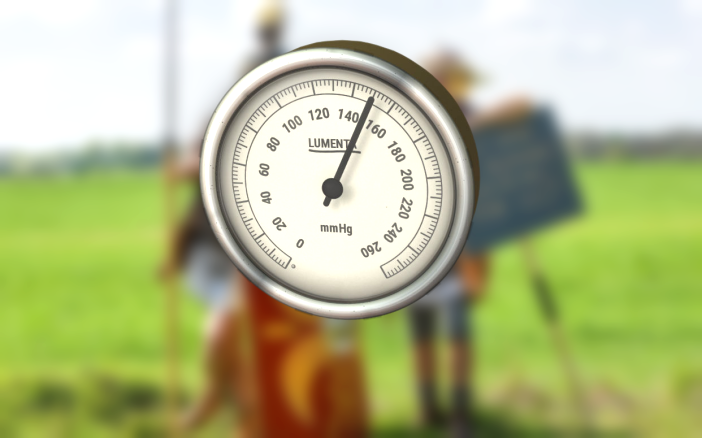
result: 150 mmHg
